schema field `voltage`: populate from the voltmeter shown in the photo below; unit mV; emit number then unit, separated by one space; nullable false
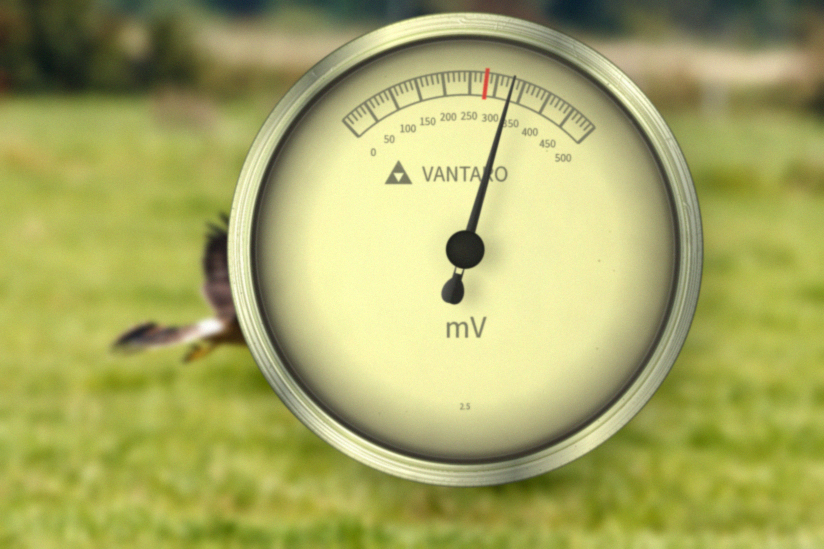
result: 330 mV
